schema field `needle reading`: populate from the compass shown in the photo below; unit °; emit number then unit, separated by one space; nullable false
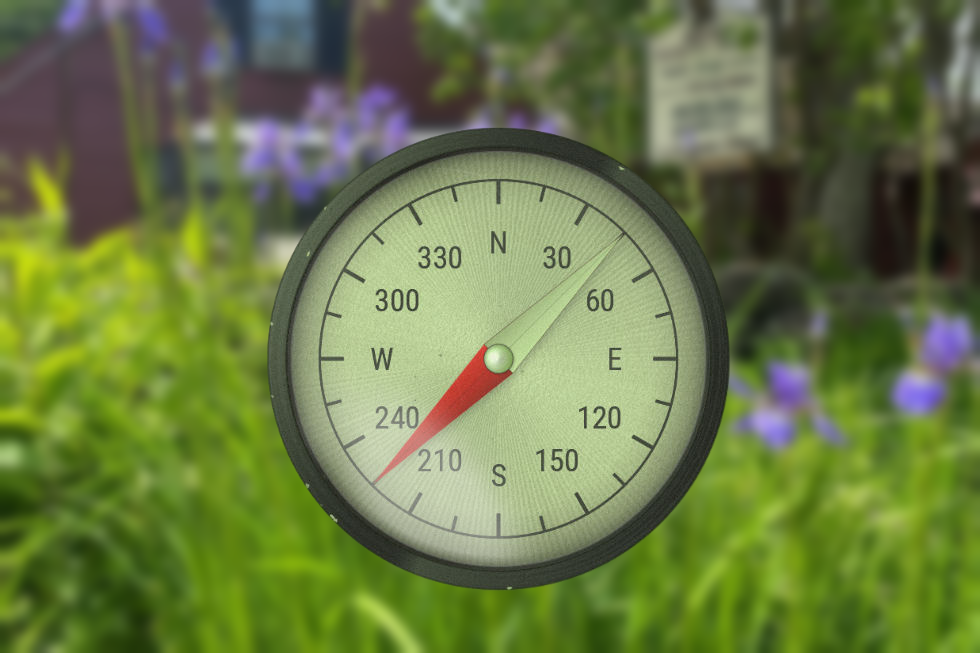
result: 225 °
